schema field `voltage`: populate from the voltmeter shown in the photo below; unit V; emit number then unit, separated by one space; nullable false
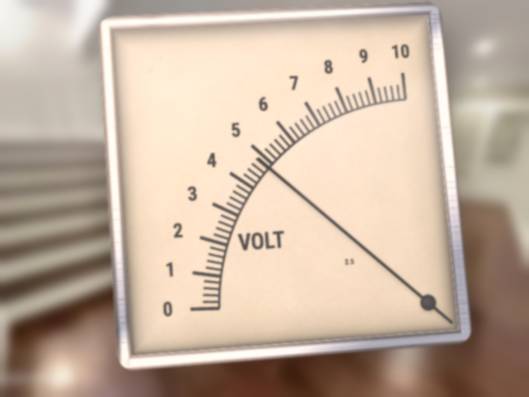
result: 4.8 V
